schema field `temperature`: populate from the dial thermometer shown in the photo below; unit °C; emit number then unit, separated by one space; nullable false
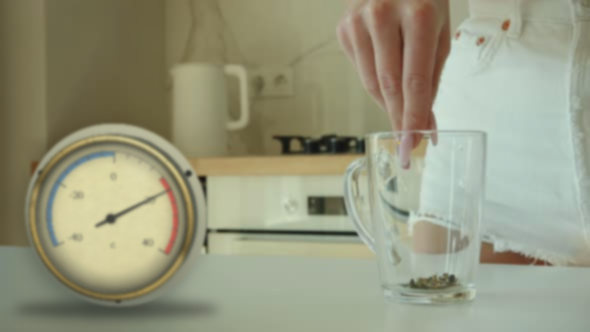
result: 20 °C
